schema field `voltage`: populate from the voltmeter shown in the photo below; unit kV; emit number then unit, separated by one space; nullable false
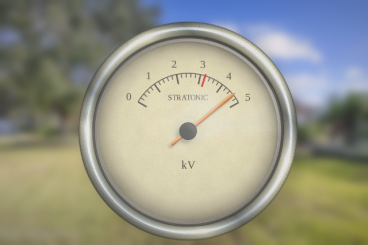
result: 4.6 kV
